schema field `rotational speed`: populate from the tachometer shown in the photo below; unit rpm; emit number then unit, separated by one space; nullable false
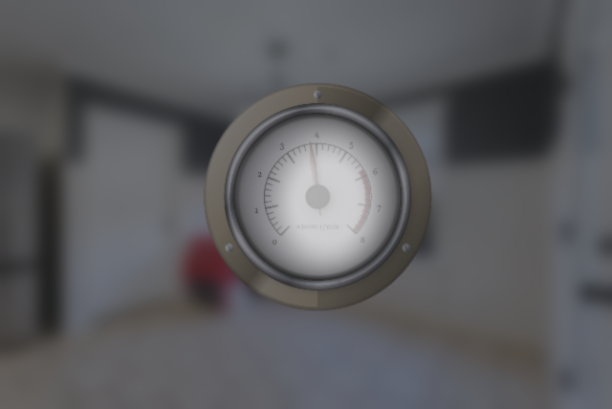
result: 3800 rpm
